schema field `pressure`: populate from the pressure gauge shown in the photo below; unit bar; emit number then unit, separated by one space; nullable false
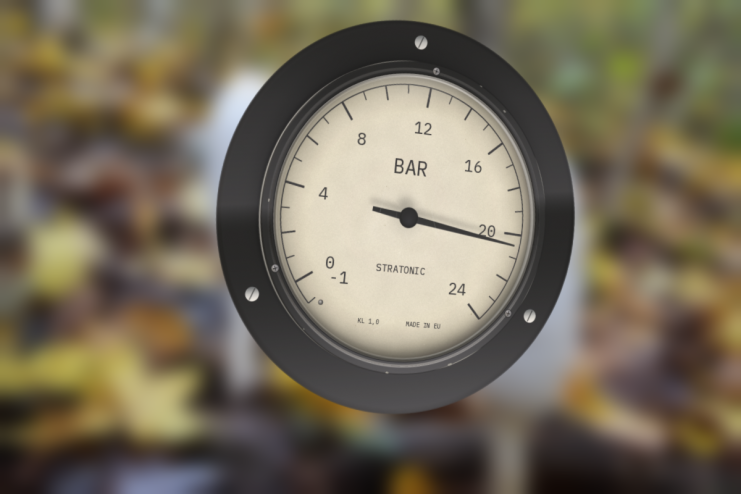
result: 20.5 bar
